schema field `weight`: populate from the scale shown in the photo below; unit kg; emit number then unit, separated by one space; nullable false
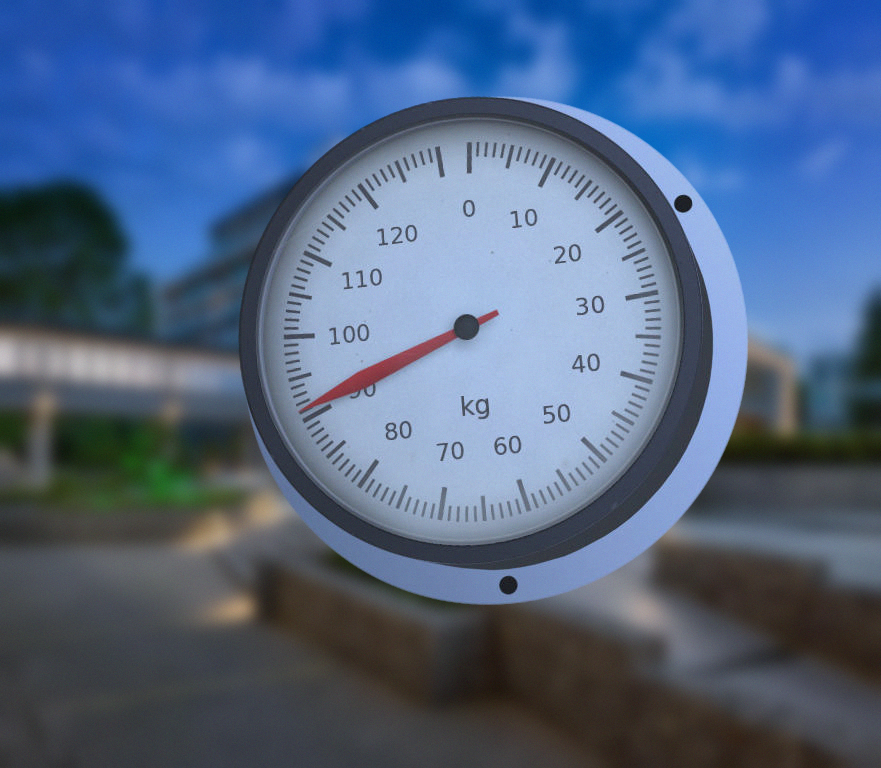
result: 91 kg
